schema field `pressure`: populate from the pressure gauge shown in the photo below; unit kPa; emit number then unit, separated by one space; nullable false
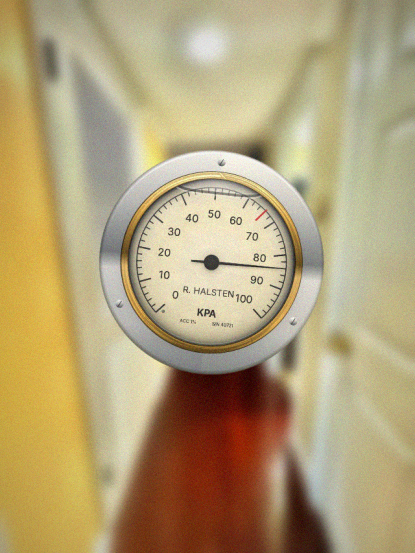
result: 84 kPa
